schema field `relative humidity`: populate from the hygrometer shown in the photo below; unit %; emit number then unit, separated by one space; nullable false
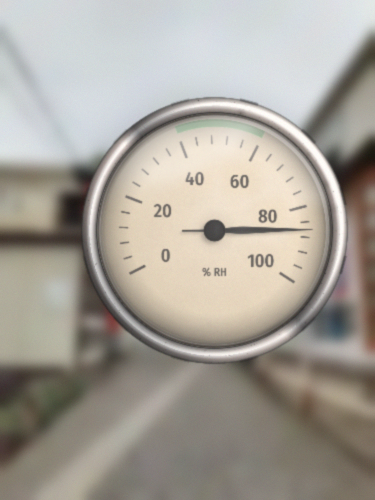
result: 86 %
